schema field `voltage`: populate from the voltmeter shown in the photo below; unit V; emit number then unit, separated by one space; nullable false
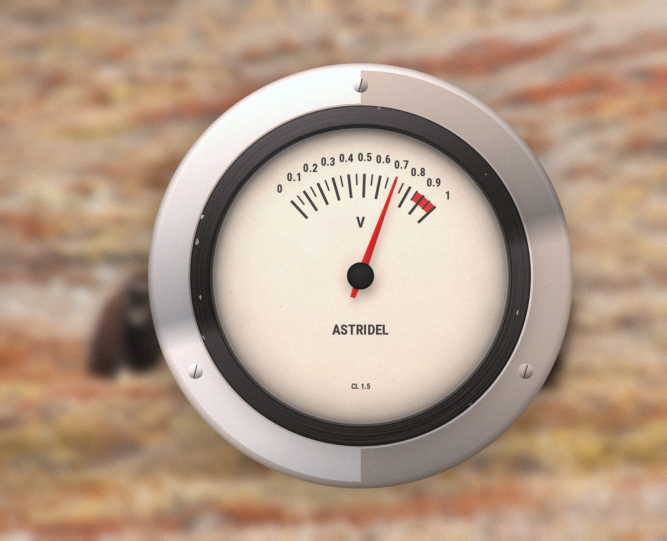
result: 0.7 V
